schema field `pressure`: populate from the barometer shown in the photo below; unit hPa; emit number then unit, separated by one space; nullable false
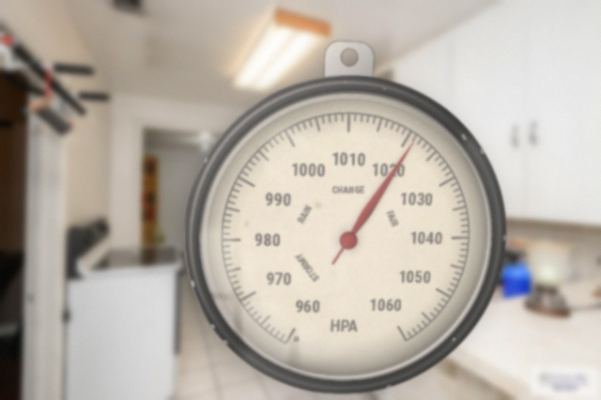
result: 1021 hPa
